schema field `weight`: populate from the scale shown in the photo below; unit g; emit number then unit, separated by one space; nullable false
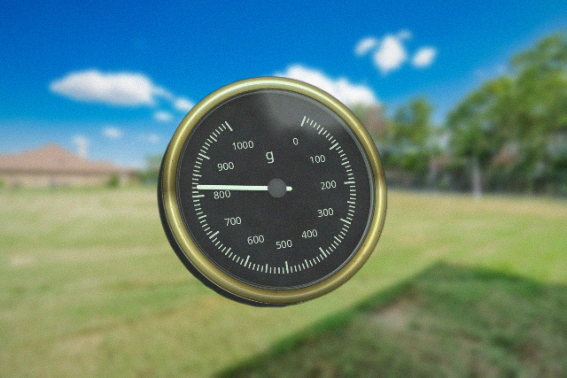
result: 820 g
